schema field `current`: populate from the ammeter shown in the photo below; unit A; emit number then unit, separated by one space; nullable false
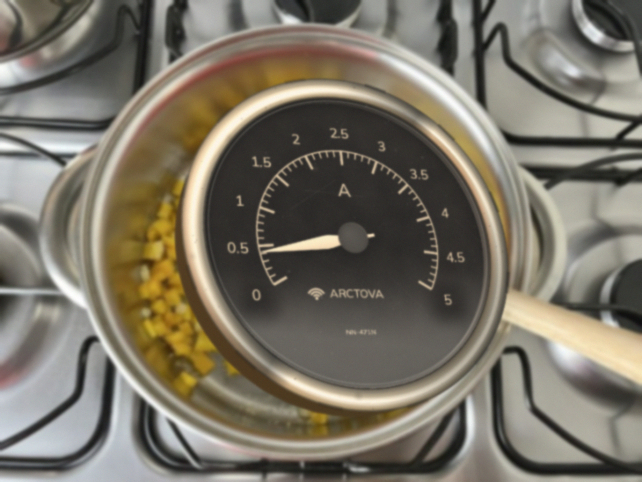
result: 0.4 A
